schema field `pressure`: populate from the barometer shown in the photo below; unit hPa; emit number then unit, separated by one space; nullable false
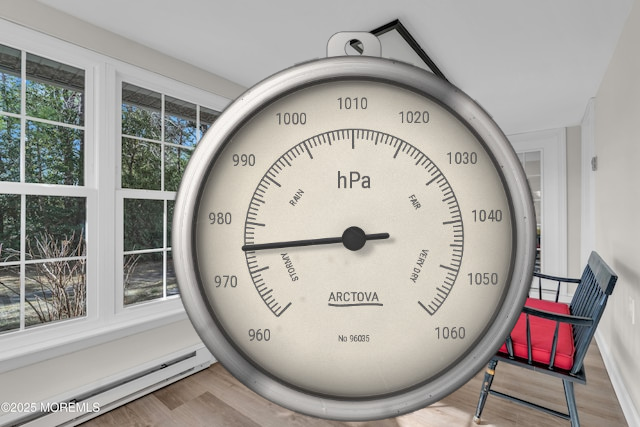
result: 975 hPa
